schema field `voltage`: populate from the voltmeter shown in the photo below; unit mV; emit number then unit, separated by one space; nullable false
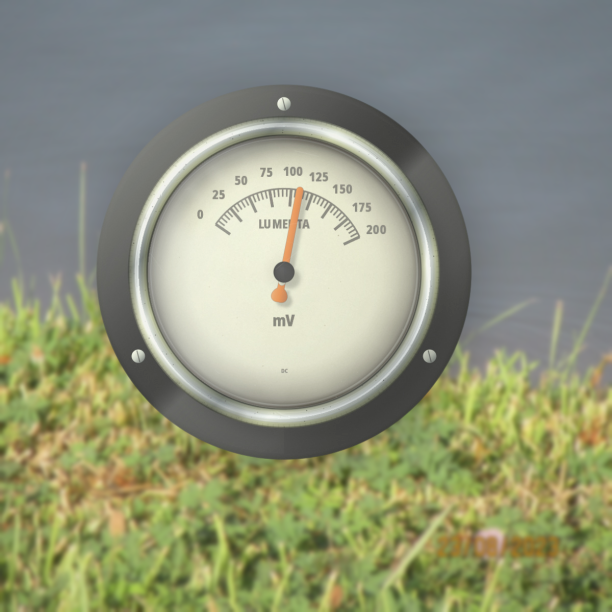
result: 110 mV
